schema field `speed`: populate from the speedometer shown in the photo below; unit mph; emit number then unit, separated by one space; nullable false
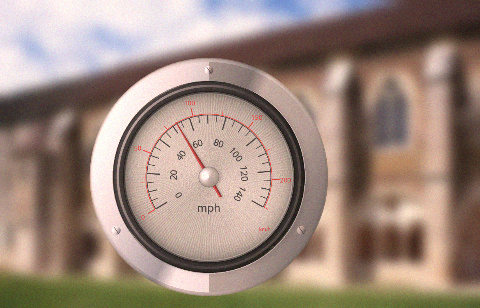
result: 52.5 mph
